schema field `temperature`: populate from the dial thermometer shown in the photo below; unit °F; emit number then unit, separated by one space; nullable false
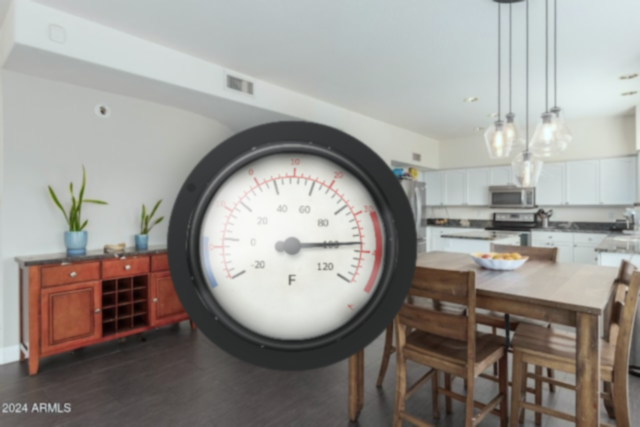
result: 100 °F
